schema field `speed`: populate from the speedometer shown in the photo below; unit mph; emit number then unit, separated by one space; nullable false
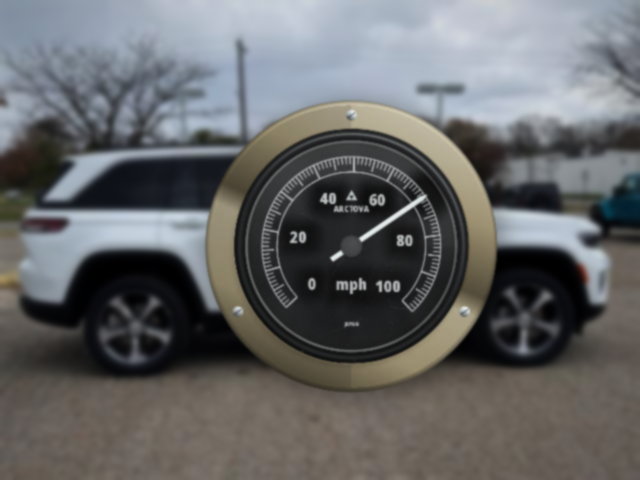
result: 70 mph
